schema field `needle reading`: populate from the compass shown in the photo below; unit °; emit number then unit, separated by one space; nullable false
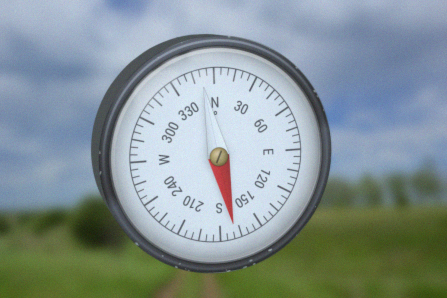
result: 170 °
